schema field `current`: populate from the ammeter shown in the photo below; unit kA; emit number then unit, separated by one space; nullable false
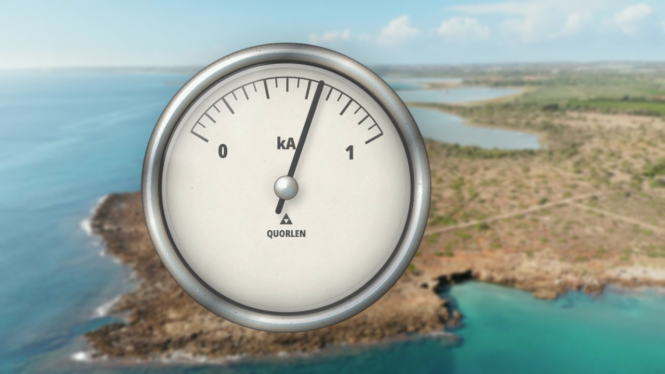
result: 0.65 kA
